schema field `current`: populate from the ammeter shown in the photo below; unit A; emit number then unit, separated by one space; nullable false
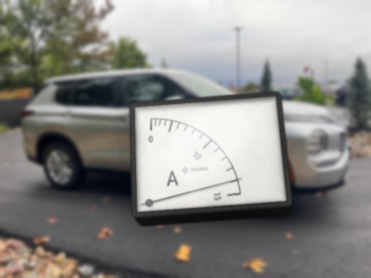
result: 14 A
